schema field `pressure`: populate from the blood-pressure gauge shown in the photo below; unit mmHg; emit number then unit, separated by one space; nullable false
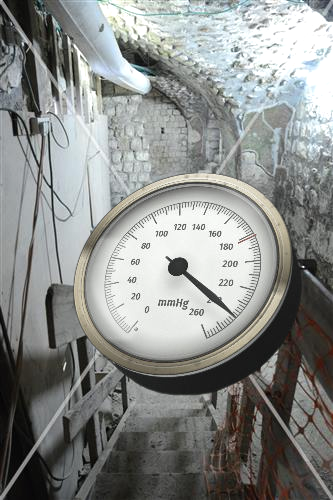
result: 240 mmHg
